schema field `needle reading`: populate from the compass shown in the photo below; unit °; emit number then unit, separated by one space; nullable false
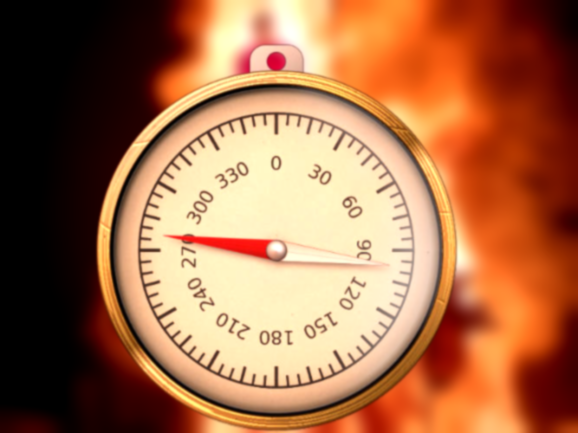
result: 277.5 °
